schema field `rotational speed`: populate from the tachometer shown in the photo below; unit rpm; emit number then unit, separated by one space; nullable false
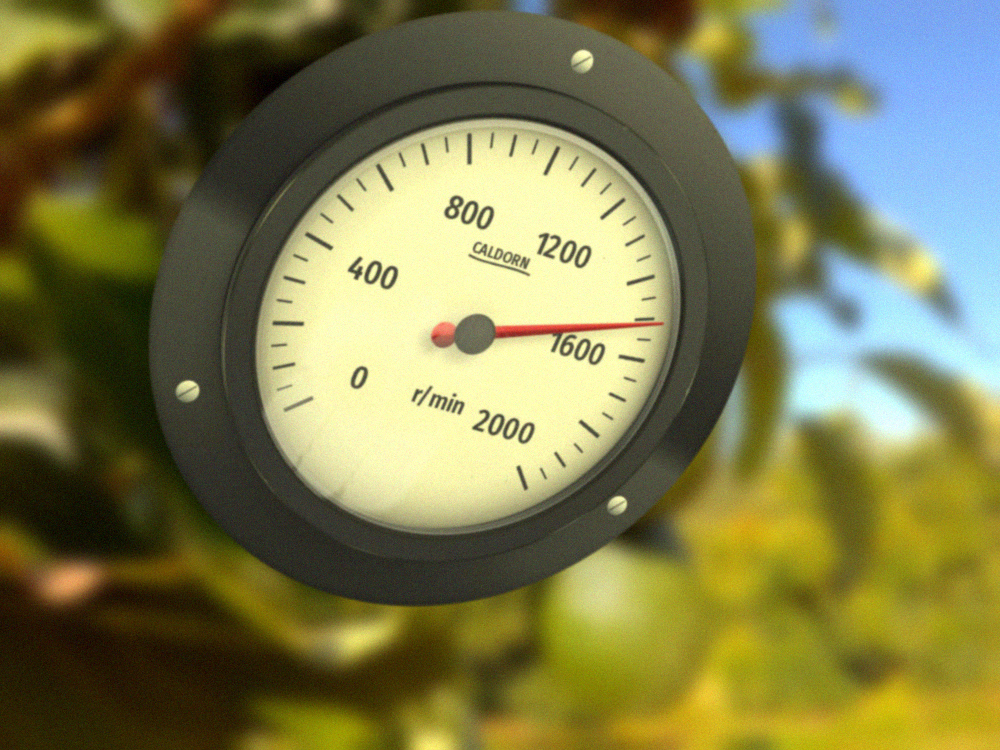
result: 1500 rpm
